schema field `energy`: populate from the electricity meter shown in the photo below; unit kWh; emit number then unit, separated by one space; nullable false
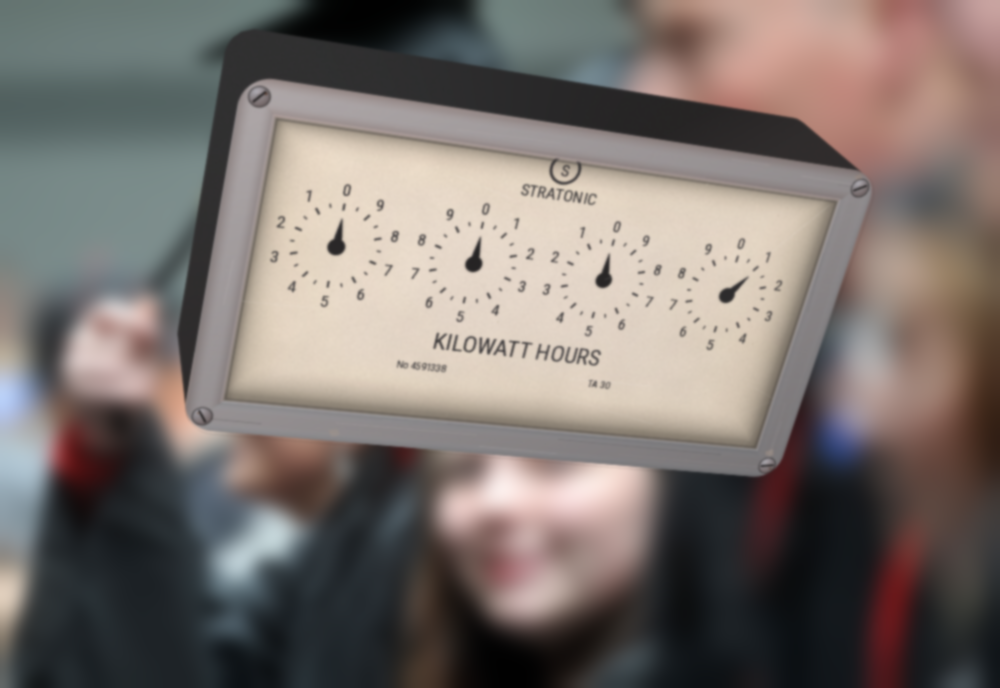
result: 1 kWh
